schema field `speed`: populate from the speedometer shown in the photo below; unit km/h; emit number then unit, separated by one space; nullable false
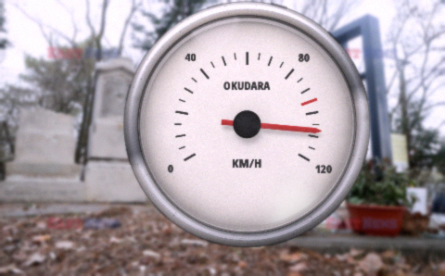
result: 107.5 km/h
